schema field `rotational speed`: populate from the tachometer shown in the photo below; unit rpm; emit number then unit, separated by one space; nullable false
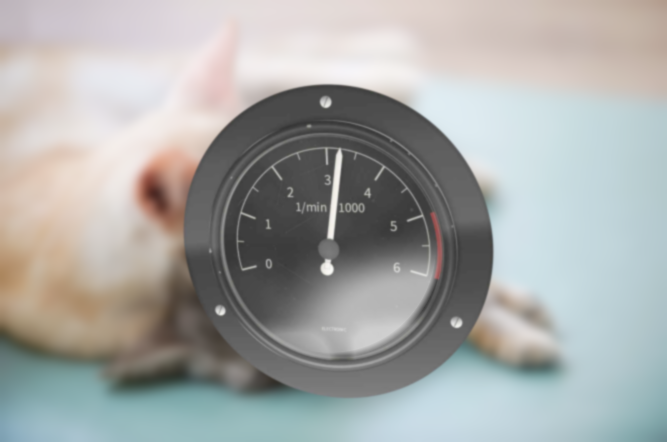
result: 3250 rpm
